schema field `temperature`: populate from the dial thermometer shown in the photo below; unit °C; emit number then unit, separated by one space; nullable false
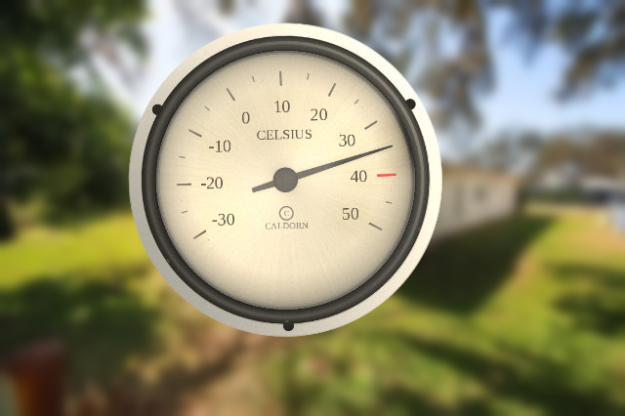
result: 35 °C
